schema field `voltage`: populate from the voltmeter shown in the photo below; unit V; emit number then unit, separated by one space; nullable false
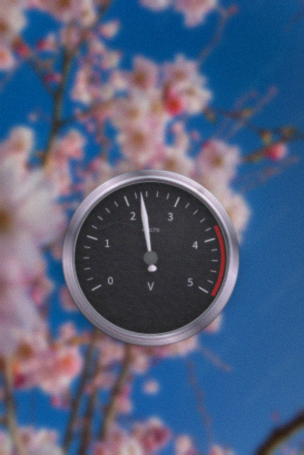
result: 2.3 V
